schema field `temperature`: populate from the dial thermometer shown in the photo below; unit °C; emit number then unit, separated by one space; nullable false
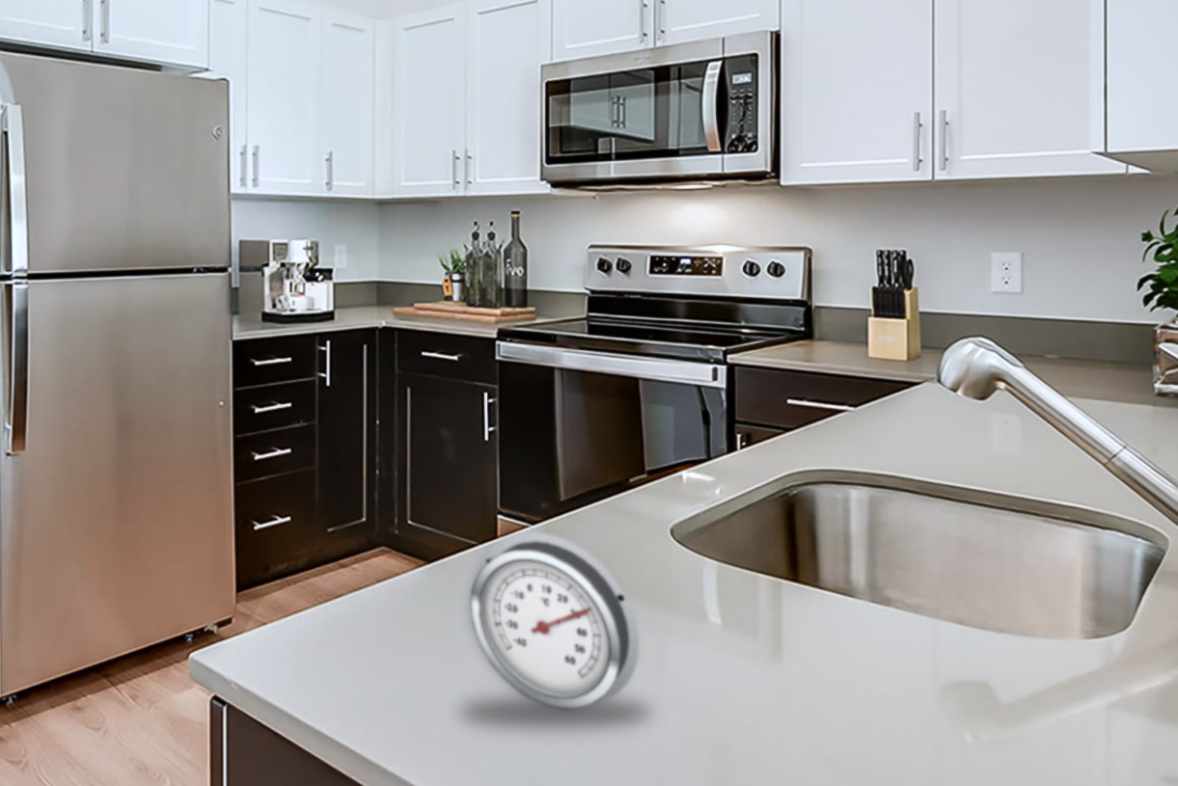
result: 30 °C
